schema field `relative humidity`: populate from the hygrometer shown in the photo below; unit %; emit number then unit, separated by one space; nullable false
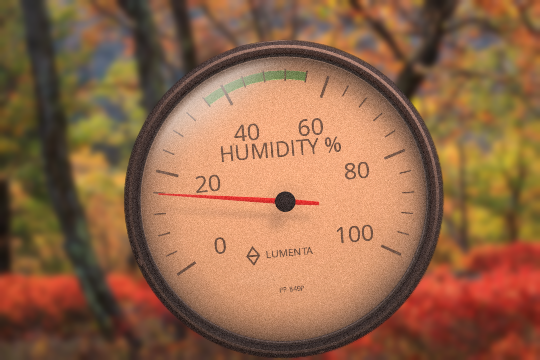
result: 16 %
